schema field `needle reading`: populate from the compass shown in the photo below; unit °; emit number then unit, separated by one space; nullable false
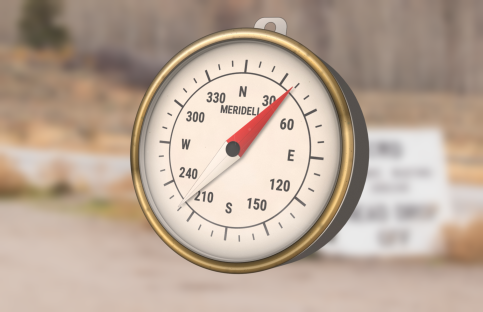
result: 40 °
